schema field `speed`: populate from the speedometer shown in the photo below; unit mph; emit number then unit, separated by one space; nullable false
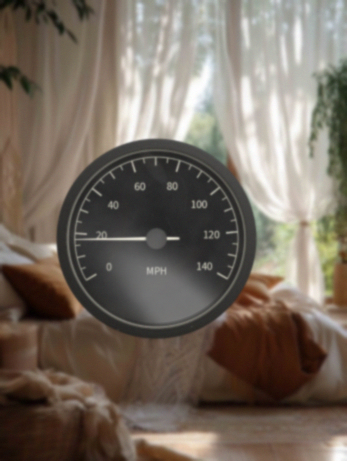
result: 17.5 mph
